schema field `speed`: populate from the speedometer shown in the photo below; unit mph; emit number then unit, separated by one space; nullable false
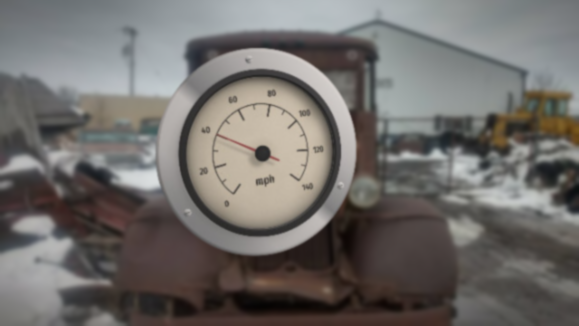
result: 40 mph
